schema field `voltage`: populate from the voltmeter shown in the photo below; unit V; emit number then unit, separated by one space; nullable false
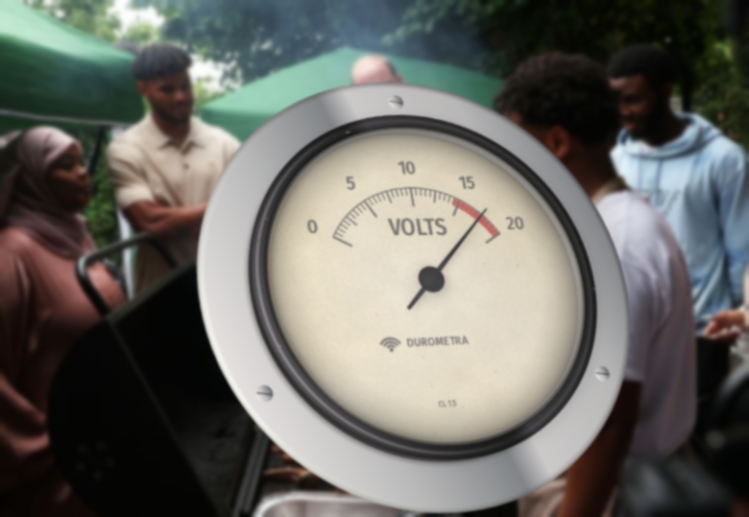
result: 17.5 V
